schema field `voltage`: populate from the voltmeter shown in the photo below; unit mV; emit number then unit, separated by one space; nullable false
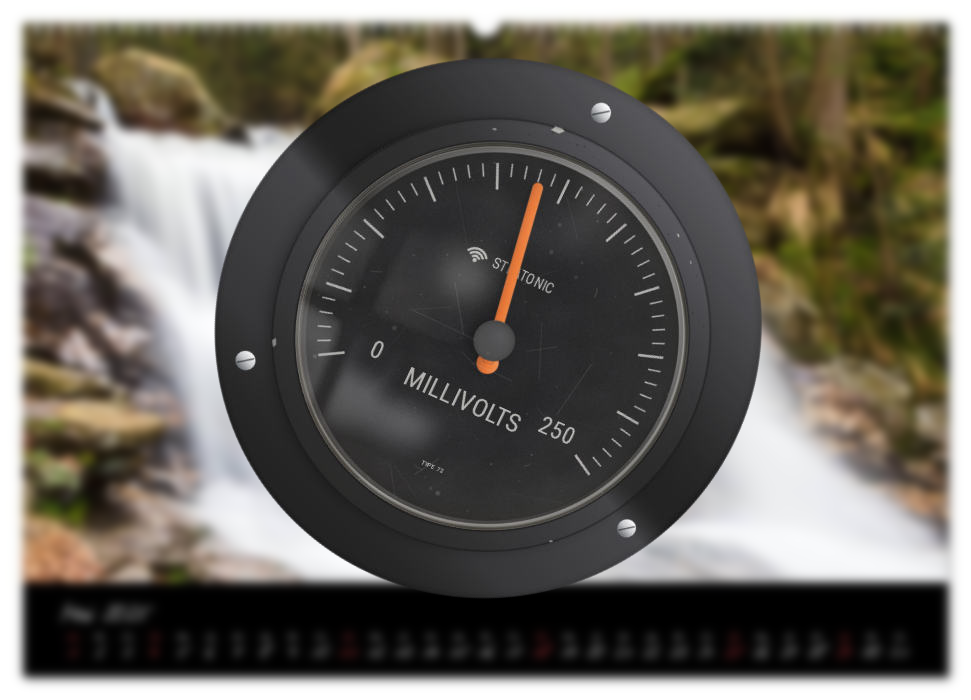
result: 115 mV
